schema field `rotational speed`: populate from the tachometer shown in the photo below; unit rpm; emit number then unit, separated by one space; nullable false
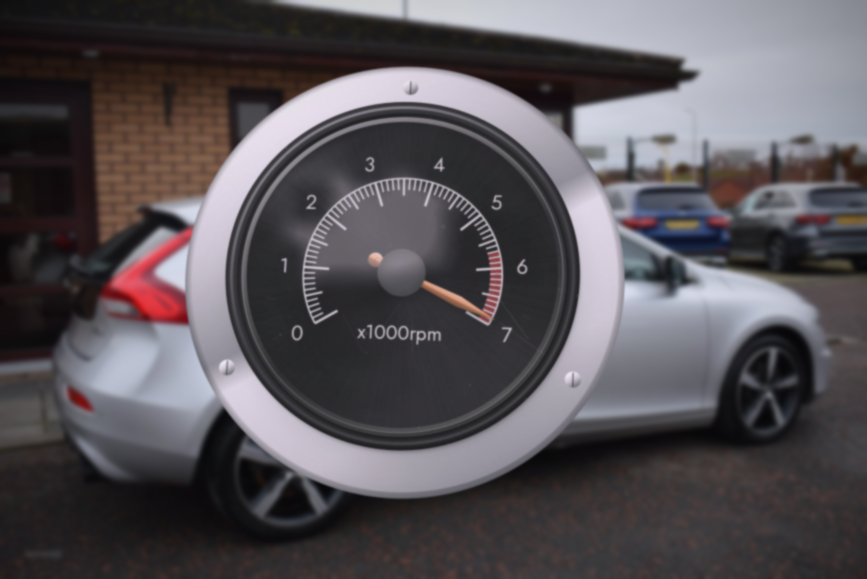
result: 6900 rpm
